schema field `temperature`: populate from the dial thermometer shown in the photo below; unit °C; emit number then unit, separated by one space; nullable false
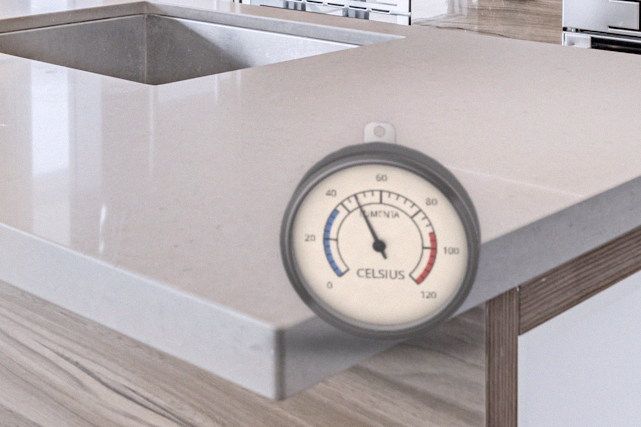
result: 48 °C
